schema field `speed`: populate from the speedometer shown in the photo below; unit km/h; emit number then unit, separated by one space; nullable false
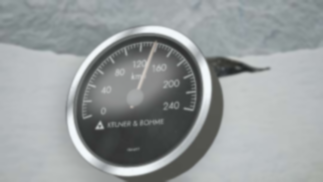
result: 140 km/h
